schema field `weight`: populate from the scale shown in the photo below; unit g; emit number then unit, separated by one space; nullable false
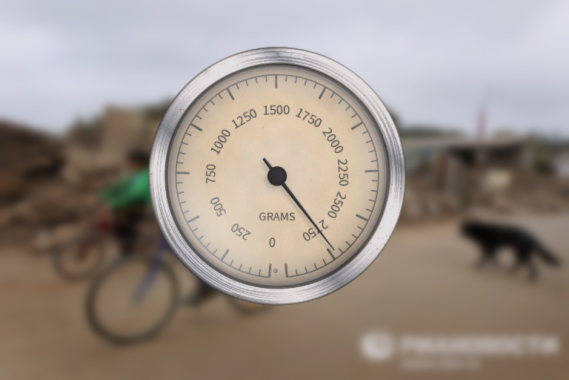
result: 2725 g
